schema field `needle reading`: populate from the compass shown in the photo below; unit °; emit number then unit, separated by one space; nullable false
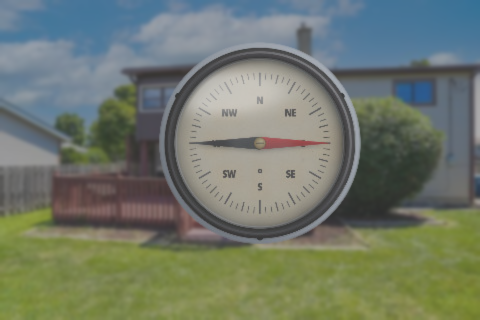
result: 90 °
